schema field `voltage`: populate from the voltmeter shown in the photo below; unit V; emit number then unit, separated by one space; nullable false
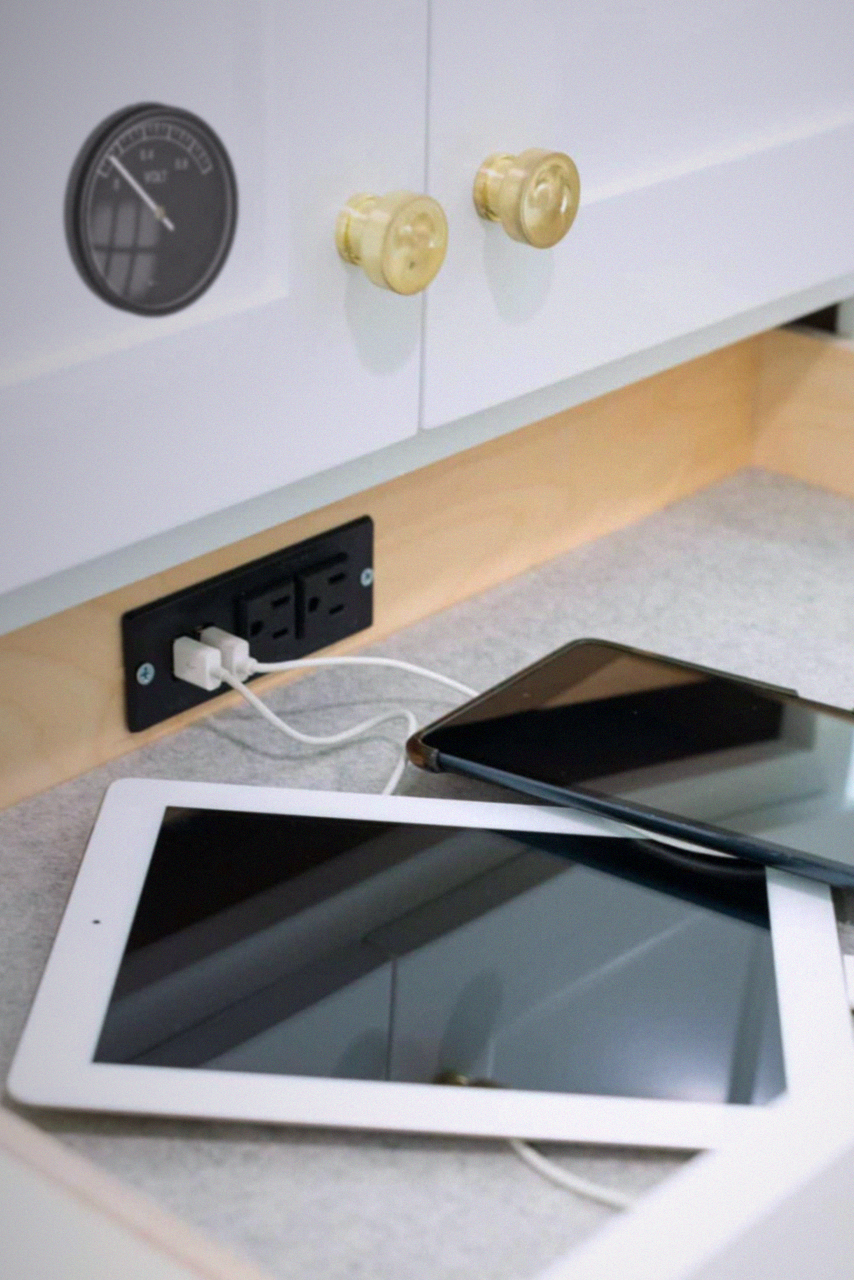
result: 0.1 V
